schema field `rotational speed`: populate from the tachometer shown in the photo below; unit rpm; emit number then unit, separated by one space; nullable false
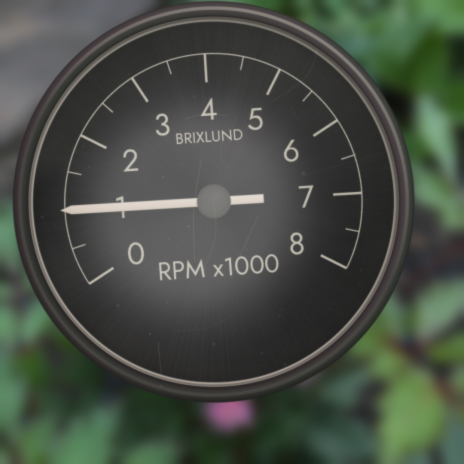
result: 1000 rpm
